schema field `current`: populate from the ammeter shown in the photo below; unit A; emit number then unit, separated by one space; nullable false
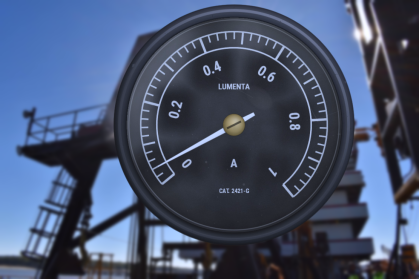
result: 0.04 A
